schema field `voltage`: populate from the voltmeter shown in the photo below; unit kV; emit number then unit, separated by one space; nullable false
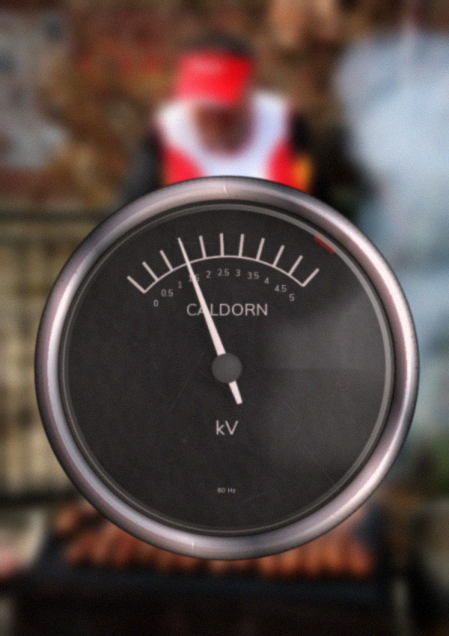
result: 1.5 kV
